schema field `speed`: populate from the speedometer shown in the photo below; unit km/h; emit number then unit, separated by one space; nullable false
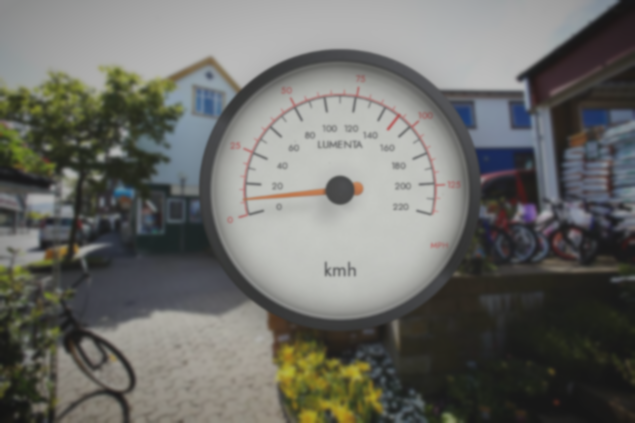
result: 10 km/h
